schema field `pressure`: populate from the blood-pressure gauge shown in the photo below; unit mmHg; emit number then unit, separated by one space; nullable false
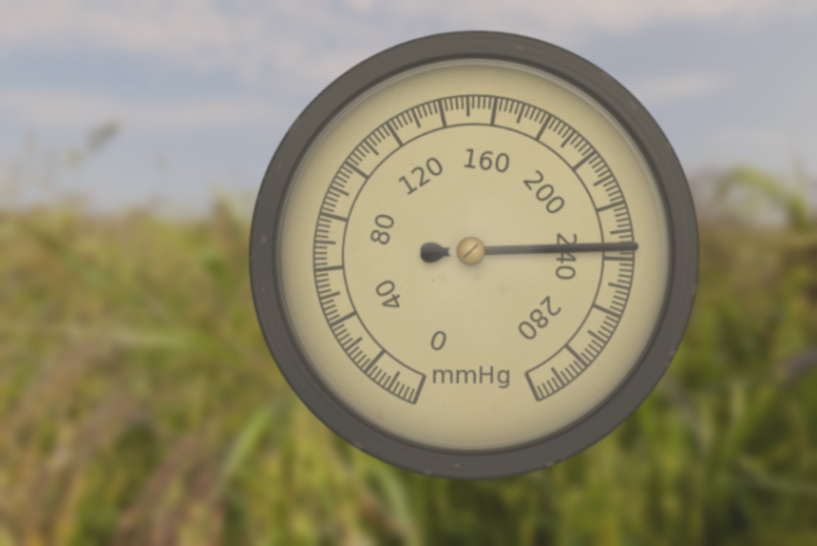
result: 236 mmHg
